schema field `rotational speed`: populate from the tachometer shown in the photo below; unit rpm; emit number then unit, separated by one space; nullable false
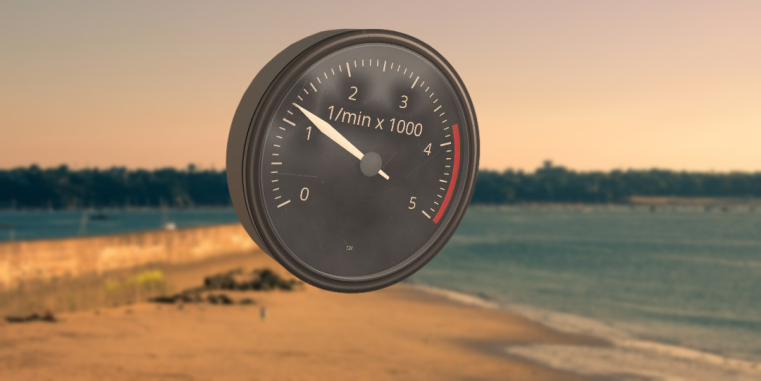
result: 1200 rpm
